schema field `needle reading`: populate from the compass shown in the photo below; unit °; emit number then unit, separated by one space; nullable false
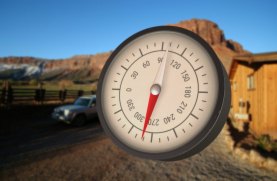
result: 280 °
